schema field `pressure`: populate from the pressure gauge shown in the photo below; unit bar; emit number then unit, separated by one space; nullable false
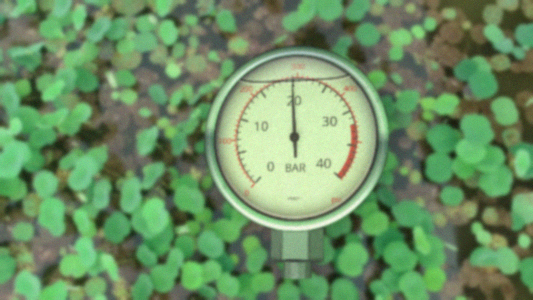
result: 20 bar
